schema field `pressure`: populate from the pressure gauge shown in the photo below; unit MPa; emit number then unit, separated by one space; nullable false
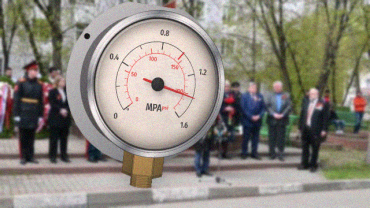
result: 1.4 MPa
